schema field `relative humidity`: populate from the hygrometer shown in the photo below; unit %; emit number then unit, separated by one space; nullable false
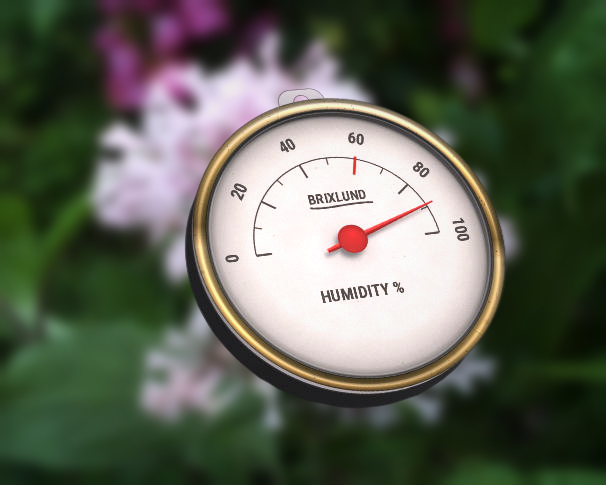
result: 90 %
